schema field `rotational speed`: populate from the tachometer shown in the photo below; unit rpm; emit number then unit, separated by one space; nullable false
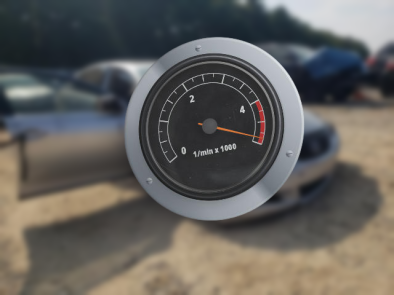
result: 4875 rpm
